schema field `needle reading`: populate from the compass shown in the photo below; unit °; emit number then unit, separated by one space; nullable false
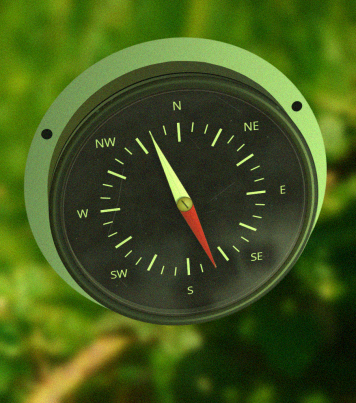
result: 160 °
